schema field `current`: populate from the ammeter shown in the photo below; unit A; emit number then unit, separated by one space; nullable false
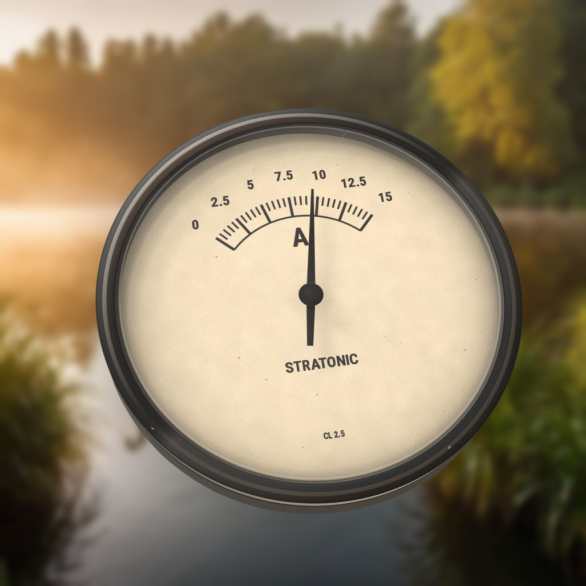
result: 9.5 A
